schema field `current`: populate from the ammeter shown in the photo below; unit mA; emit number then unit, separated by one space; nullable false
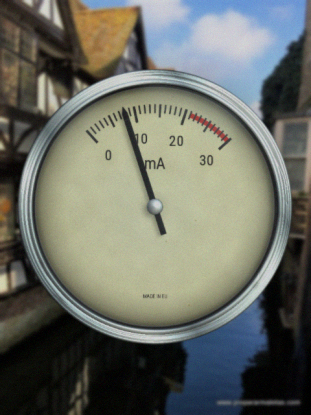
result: 8 mA
